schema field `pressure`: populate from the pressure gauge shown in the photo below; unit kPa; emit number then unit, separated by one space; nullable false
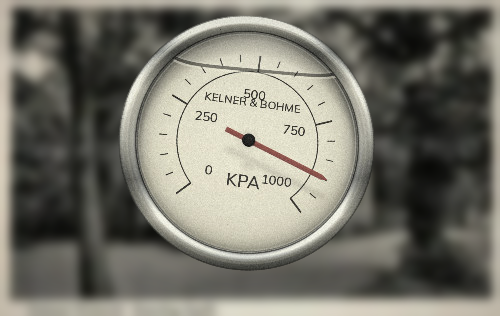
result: 900 kPa
